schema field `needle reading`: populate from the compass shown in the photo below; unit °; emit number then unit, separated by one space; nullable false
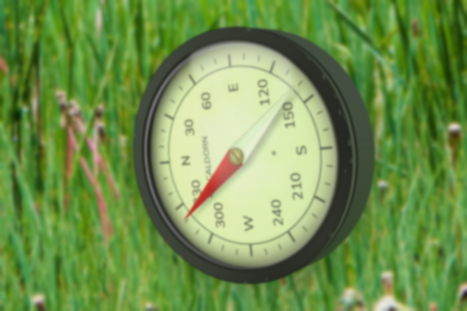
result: 320 °
